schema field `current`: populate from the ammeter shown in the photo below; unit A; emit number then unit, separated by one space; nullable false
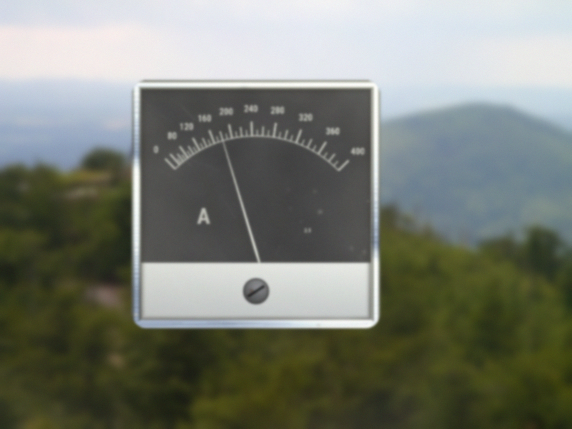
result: 180 A
